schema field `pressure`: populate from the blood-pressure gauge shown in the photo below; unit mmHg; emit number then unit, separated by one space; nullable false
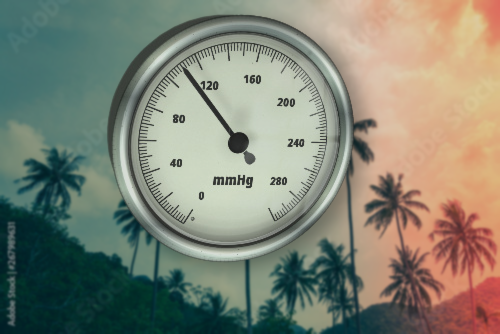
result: 110 mmHg
